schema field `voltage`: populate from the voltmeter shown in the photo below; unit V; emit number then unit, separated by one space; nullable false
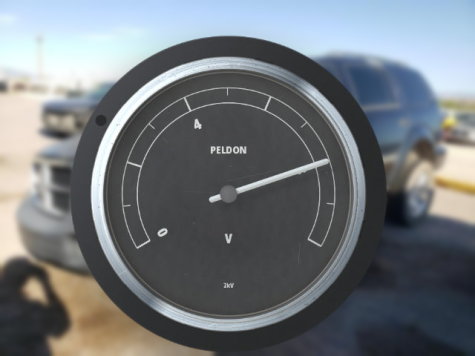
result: 8 V
